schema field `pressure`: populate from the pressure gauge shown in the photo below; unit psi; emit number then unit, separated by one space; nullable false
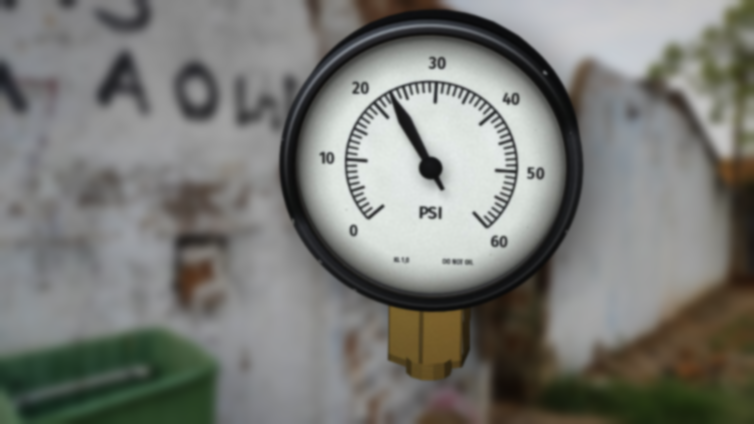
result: 23 psi
